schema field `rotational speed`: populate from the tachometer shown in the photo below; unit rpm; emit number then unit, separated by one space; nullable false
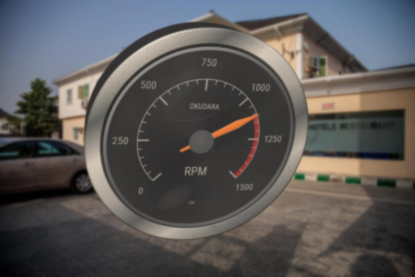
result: 1100 rpm
